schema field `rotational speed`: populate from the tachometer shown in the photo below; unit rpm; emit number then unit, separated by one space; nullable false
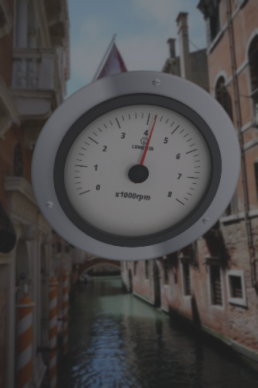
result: 4200 rpm
